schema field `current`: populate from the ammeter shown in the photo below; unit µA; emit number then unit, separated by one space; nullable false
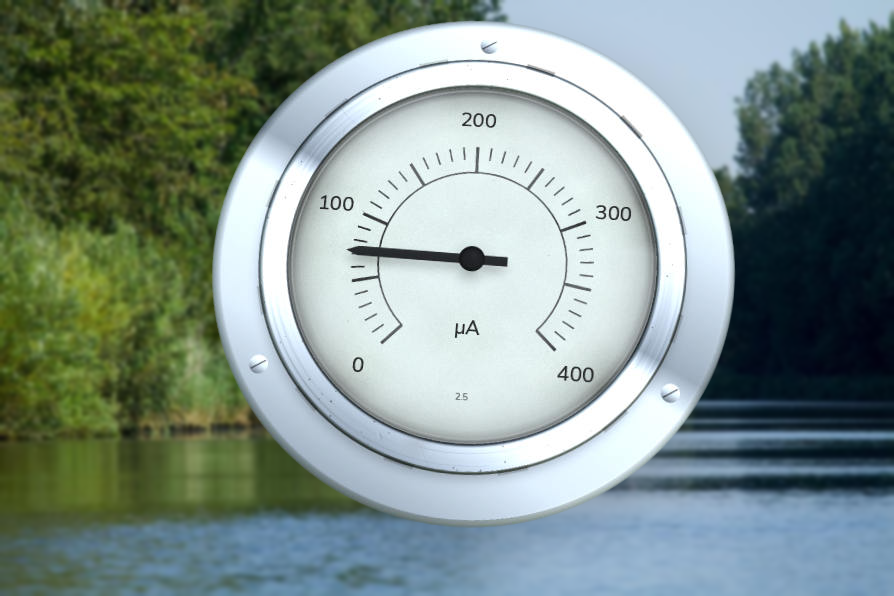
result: 70 µA
